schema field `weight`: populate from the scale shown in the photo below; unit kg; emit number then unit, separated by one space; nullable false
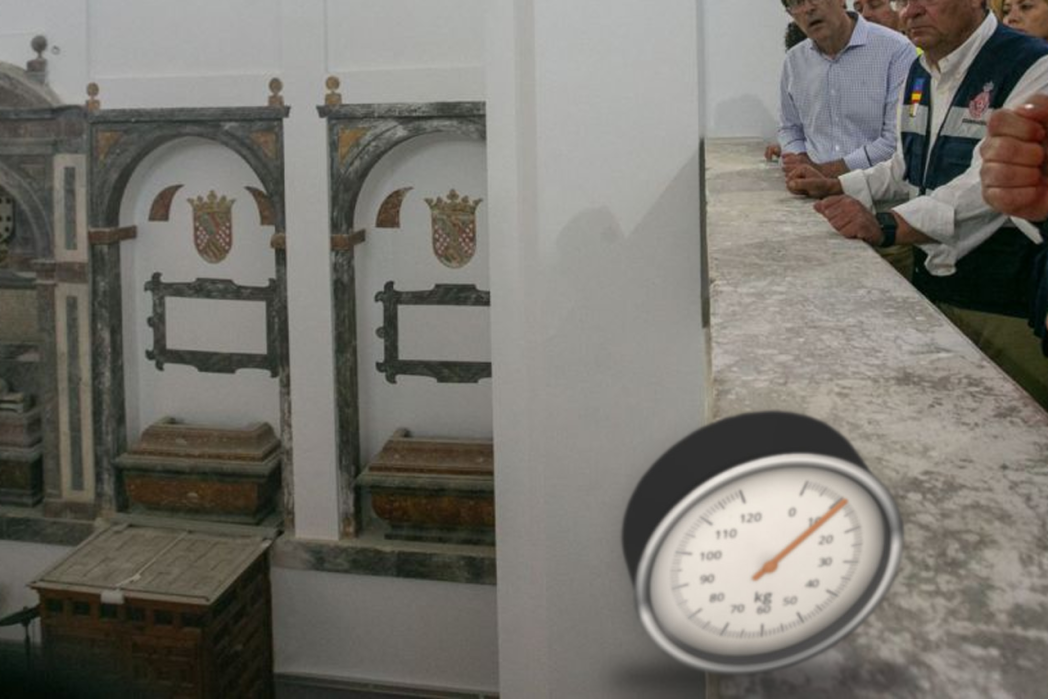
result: 10 kg
